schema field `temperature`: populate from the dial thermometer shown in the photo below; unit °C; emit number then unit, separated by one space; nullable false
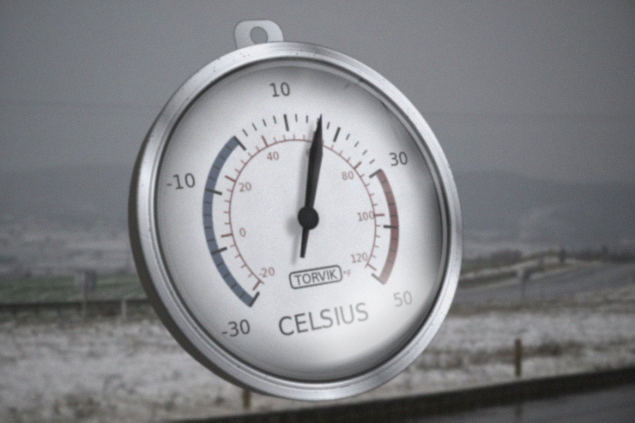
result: 16 °C
